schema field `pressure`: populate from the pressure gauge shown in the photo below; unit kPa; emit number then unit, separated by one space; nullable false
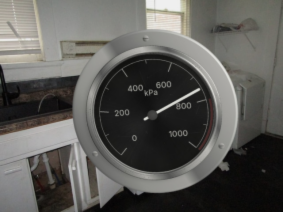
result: 750 kPa
